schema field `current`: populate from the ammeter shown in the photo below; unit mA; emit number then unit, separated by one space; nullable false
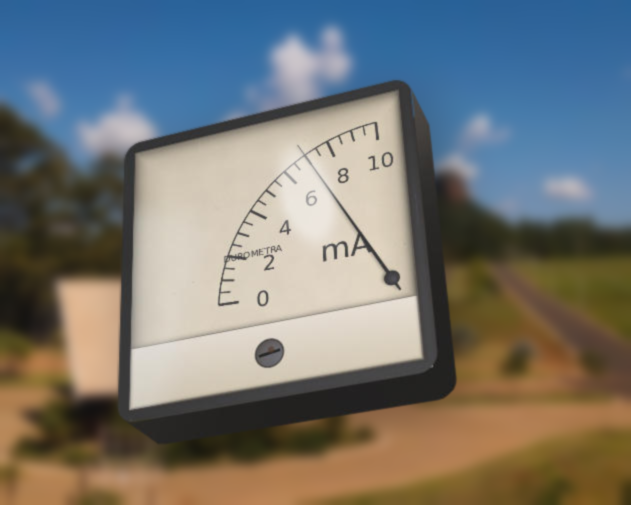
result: 7 mA
